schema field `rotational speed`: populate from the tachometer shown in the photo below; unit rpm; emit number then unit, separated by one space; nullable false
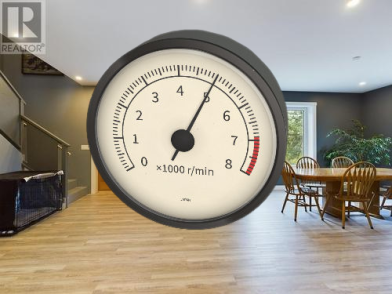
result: 5000 rpm
